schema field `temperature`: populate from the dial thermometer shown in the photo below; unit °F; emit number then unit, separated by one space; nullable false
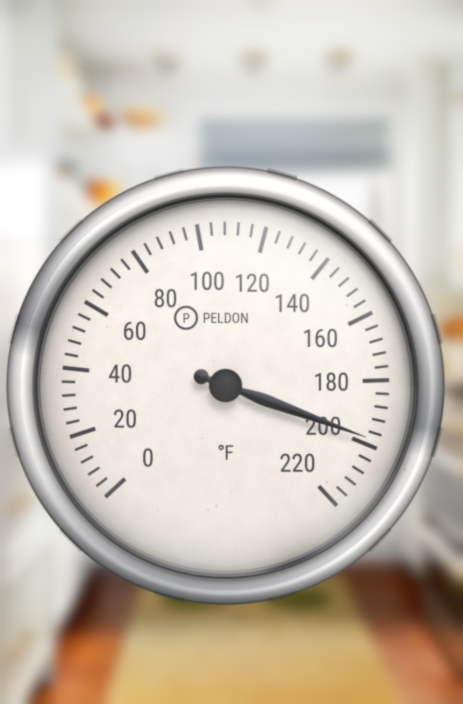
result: 198 °F
